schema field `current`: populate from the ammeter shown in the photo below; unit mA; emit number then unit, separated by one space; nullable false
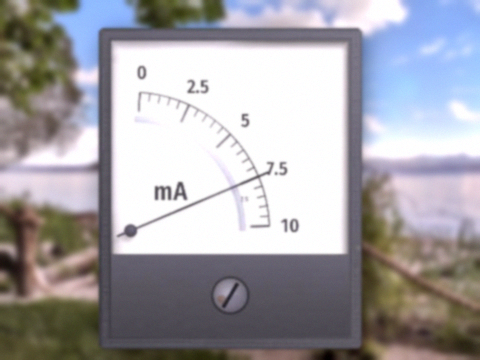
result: 7.5 mA
